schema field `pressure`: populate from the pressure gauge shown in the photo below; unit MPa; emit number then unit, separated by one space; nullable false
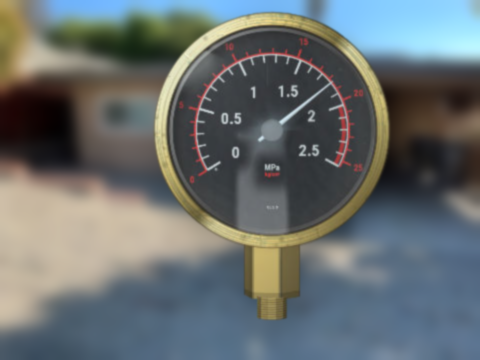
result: 1.8 MPa
